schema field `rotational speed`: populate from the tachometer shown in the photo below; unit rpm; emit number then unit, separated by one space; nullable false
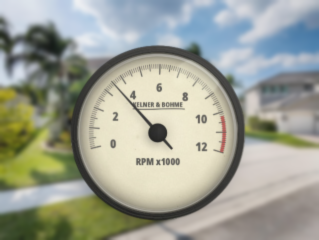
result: 3500 rpm
